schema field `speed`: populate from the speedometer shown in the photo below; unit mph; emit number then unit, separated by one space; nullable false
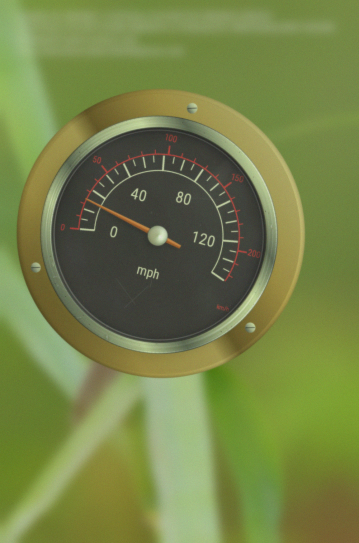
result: 15 mph
